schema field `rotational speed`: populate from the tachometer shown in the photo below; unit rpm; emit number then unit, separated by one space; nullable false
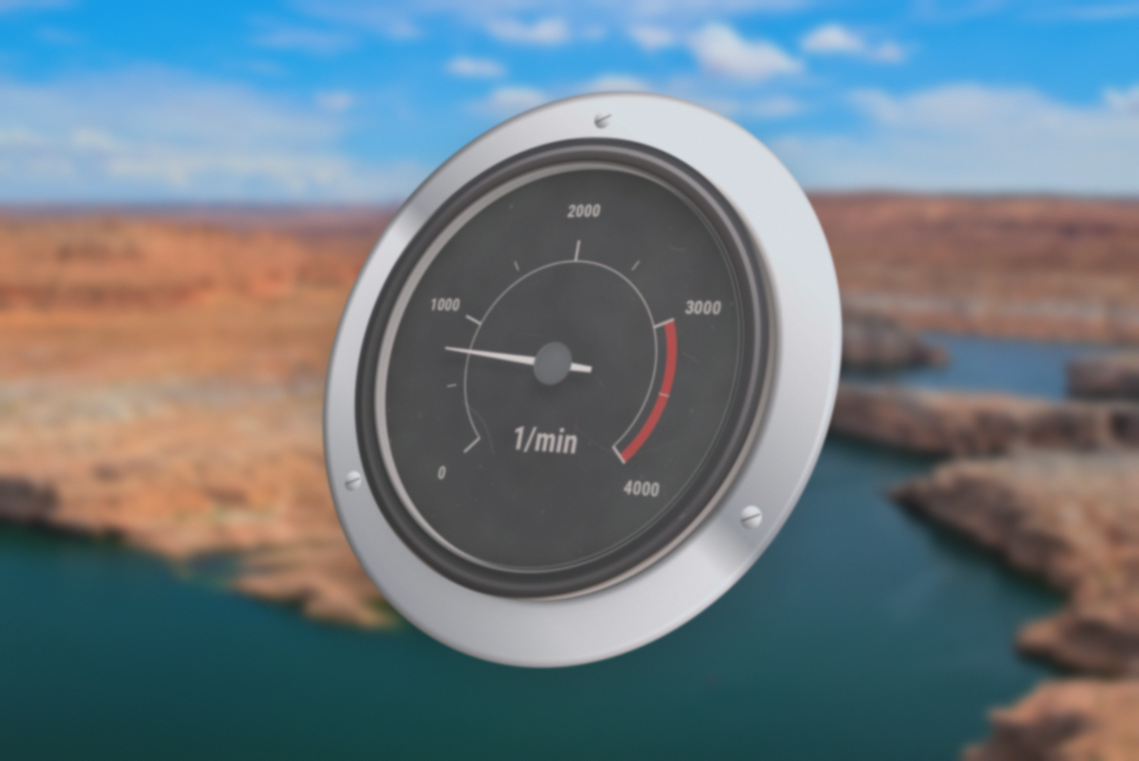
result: 750 rpm
